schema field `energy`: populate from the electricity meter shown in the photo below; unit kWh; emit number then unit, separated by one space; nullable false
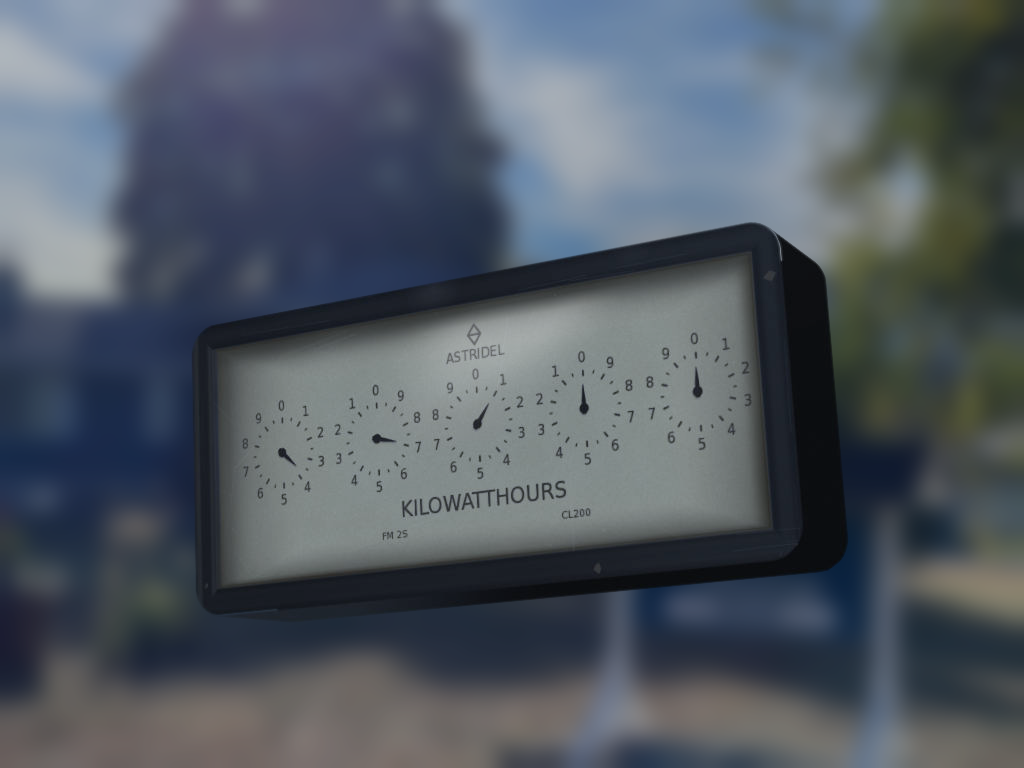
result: 37100 kWh
